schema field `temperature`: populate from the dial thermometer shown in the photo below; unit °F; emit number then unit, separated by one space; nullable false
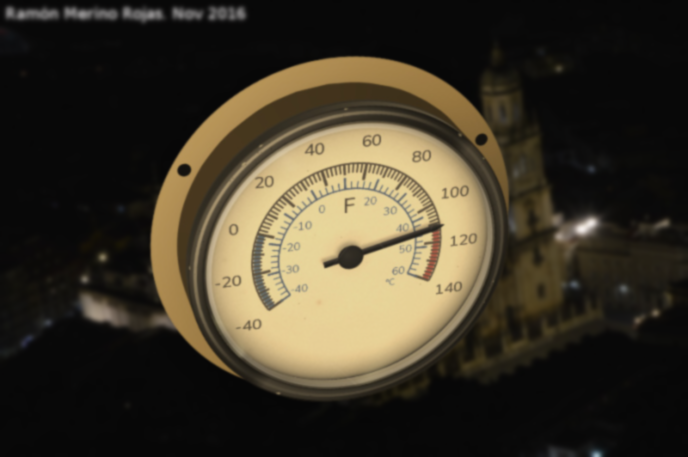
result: 110 °F
